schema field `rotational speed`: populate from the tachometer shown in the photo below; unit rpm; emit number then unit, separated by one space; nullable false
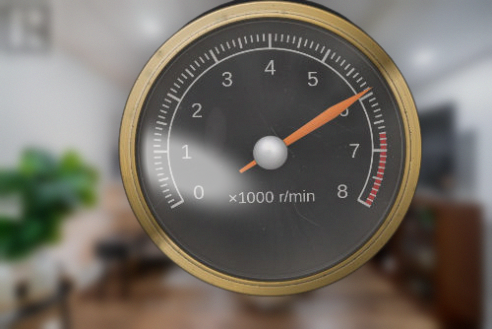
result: 5900 rpm
